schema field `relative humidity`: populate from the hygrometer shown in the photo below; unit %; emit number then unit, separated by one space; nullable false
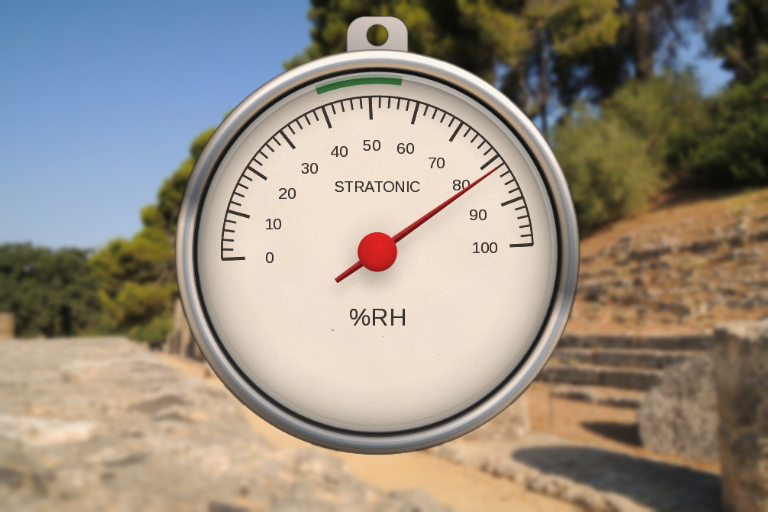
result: 82 %
